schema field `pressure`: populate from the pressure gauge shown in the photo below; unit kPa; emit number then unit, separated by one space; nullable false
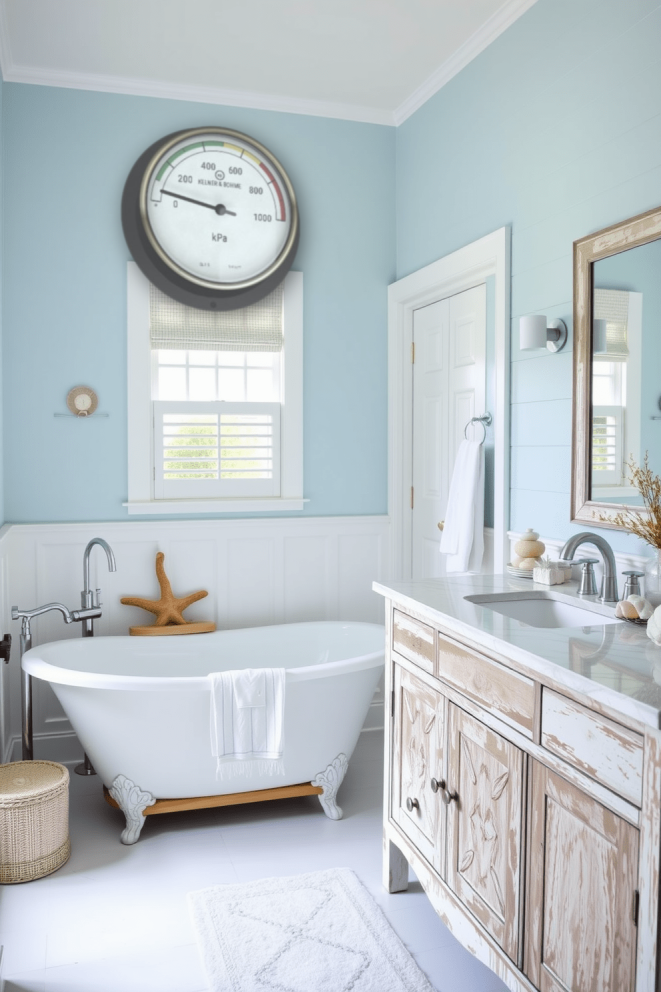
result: 50 kPa
